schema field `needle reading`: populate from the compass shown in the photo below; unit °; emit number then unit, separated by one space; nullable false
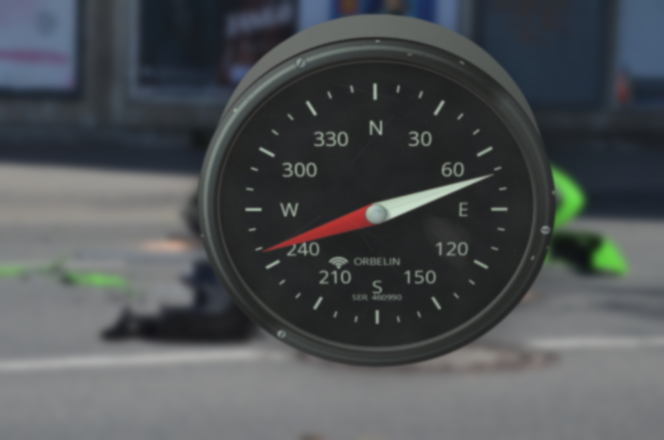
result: 250 °
